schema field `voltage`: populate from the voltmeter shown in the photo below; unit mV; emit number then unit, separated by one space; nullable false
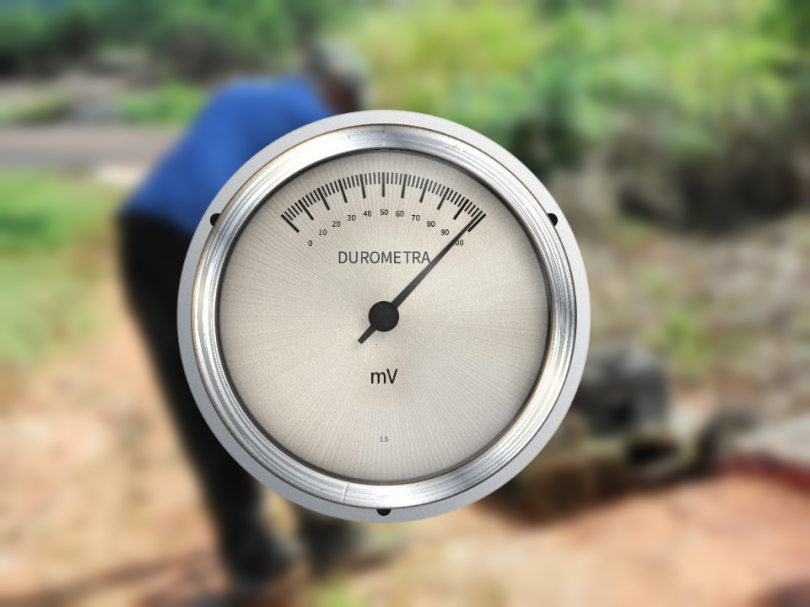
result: 98 mV
